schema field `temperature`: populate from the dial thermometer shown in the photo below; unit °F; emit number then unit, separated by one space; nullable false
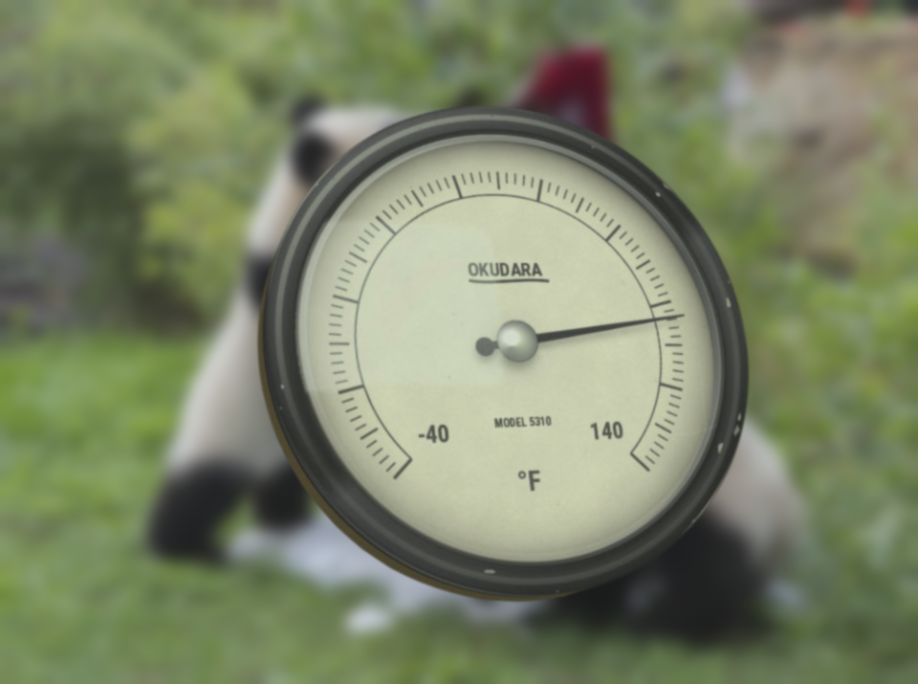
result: 104 °F
